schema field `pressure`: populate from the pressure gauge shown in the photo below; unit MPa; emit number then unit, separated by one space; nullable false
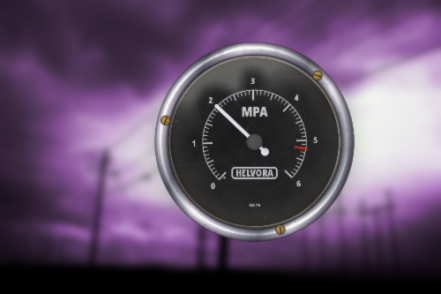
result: 2 MPa
